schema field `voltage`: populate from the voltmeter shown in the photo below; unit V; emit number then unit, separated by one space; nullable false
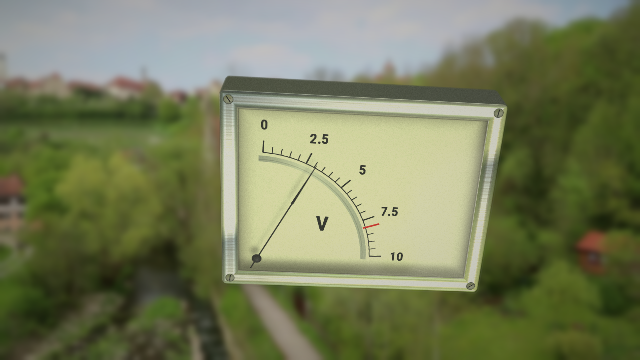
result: 3 V
